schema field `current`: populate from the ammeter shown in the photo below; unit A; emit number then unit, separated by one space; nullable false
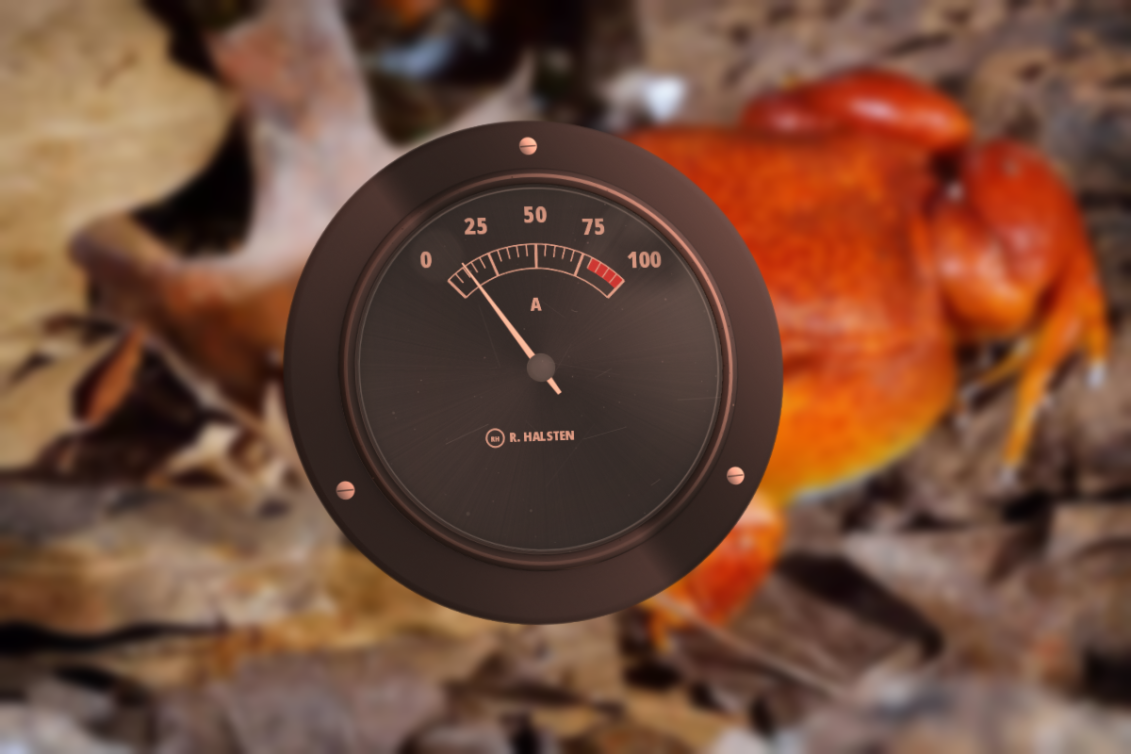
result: 10 A
